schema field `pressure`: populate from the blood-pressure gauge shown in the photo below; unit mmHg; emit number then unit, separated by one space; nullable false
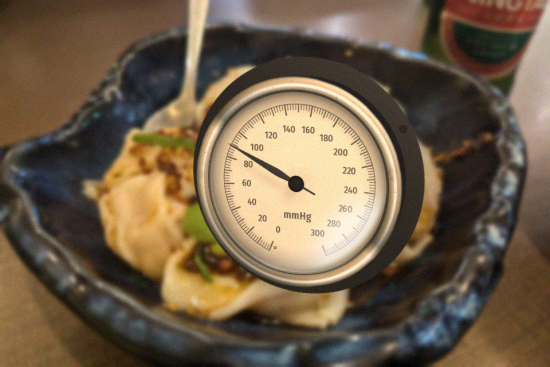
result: 90 mmHg
